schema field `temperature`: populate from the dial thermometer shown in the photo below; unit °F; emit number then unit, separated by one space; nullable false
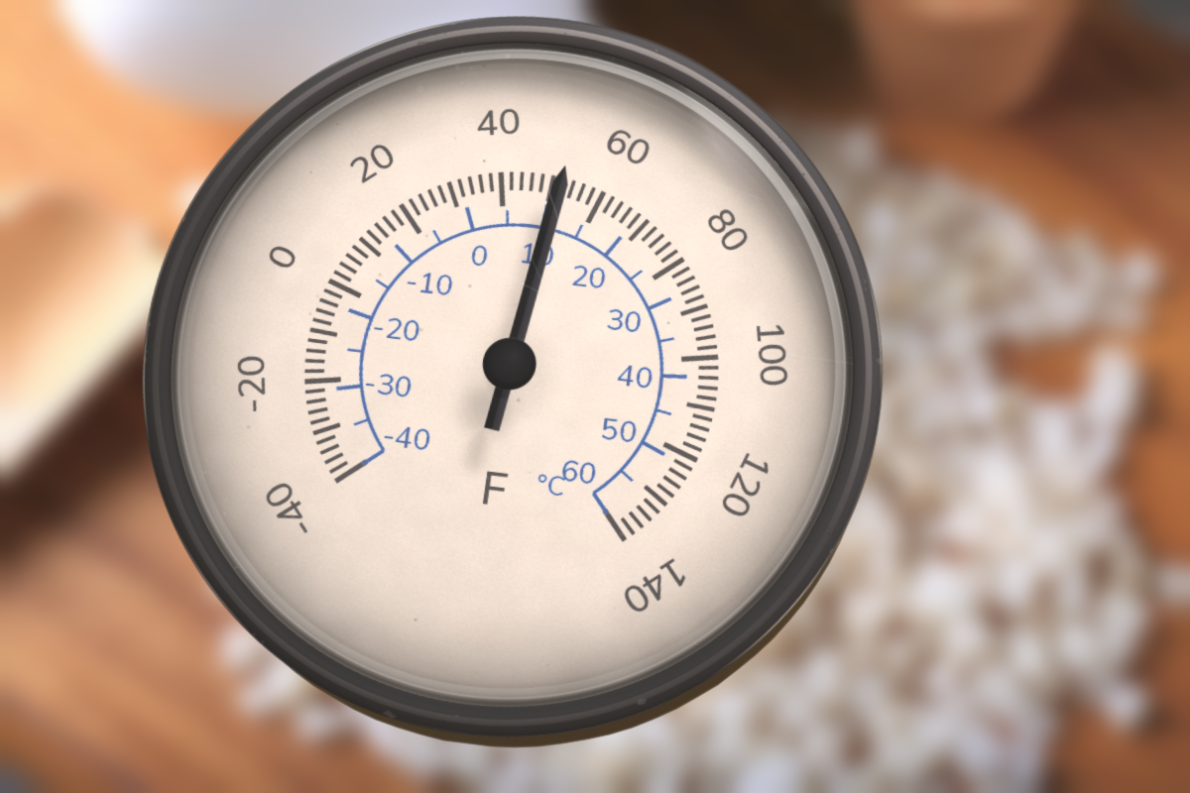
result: 52 °F
